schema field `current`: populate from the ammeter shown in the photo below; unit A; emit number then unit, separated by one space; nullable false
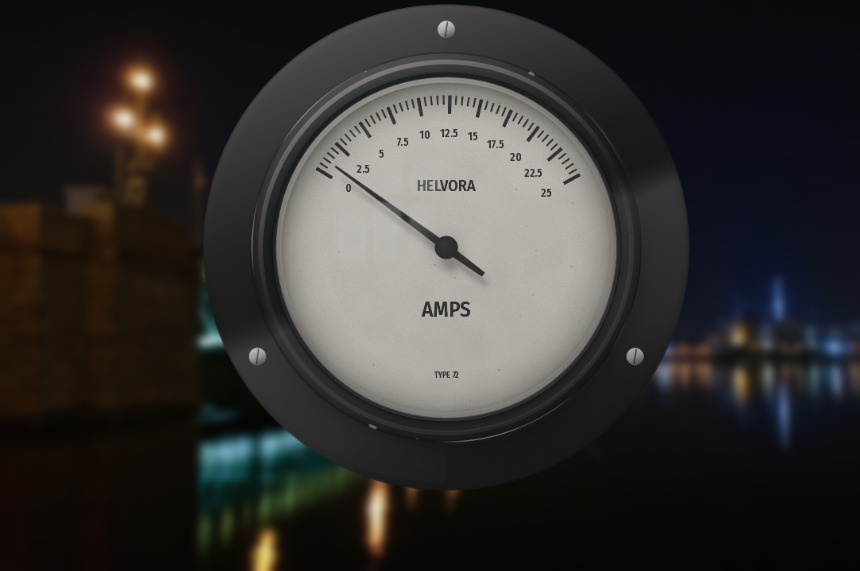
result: 1 A
